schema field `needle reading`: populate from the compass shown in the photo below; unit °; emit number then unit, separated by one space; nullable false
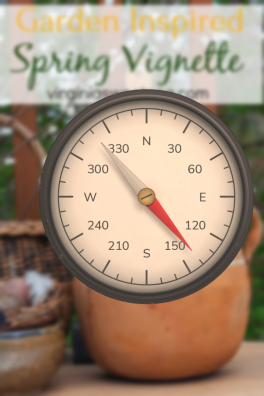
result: 140 °
